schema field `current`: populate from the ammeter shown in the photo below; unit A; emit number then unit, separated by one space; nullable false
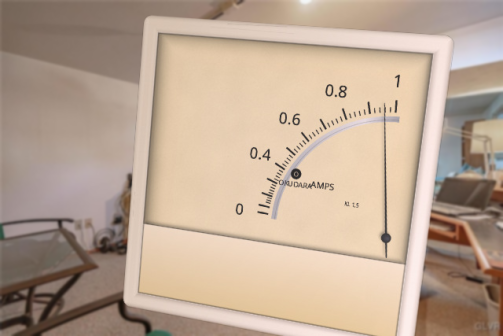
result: 0.96 A
